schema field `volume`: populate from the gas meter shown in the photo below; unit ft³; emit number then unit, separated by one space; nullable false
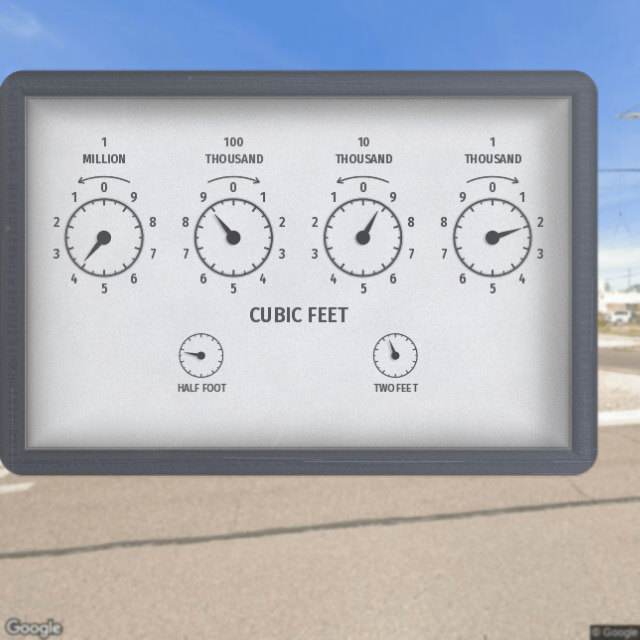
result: 389200 ft³
